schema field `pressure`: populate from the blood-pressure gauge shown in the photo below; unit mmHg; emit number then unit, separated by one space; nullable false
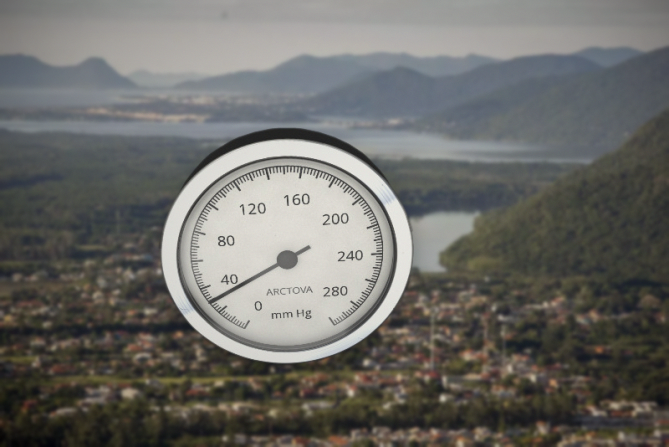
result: 30 mmHg
